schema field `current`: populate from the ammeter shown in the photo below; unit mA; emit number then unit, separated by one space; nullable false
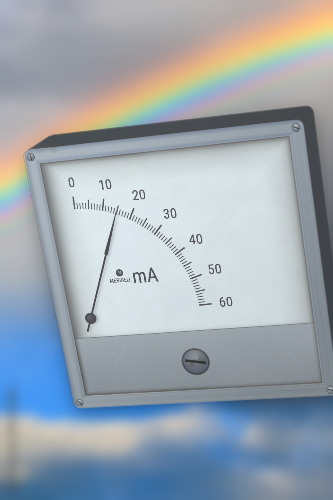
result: 15 mA
